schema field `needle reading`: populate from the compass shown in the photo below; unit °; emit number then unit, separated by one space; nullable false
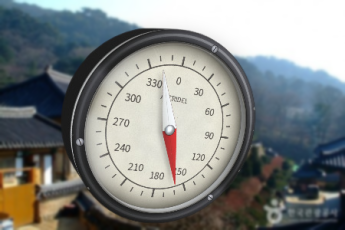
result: 160 °
